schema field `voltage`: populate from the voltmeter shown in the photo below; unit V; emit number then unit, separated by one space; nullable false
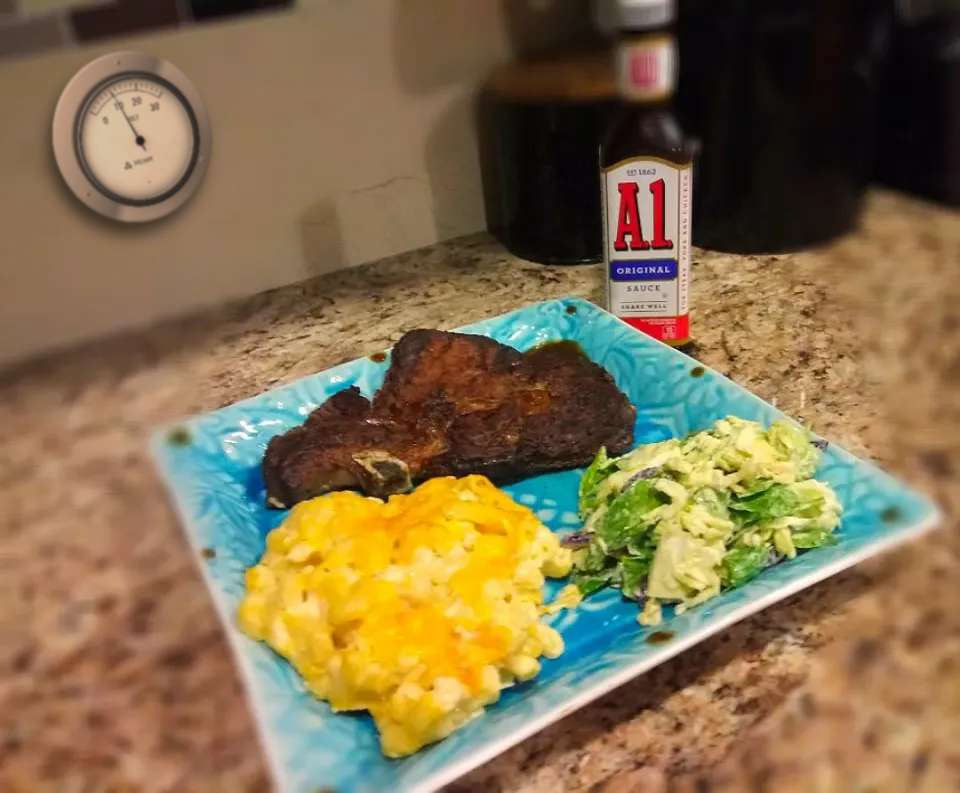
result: 10 V
